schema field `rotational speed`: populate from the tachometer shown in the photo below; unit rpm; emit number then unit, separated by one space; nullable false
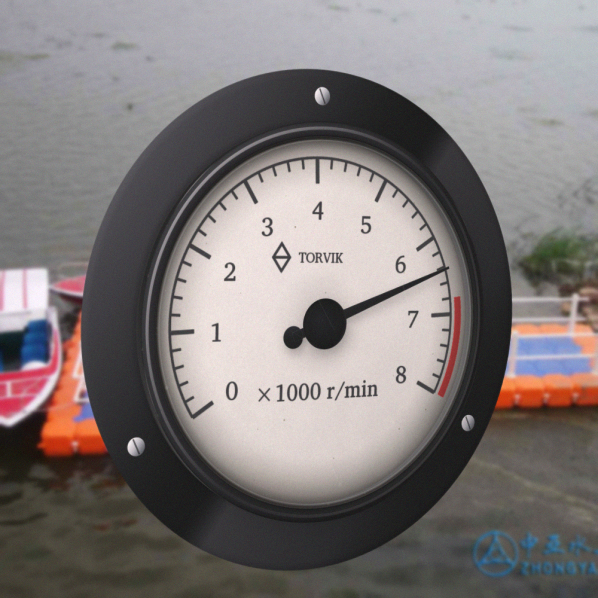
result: 6400 rpm
